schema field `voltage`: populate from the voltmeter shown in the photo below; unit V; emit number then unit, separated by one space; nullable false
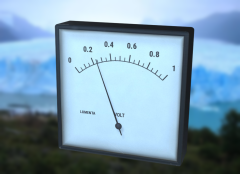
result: 0.25 V
